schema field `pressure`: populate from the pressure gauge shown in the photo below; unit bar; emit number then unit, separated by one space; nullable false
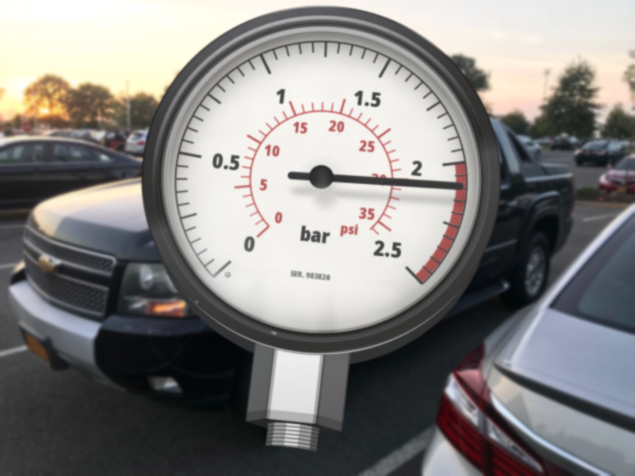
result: 2.1 bar
